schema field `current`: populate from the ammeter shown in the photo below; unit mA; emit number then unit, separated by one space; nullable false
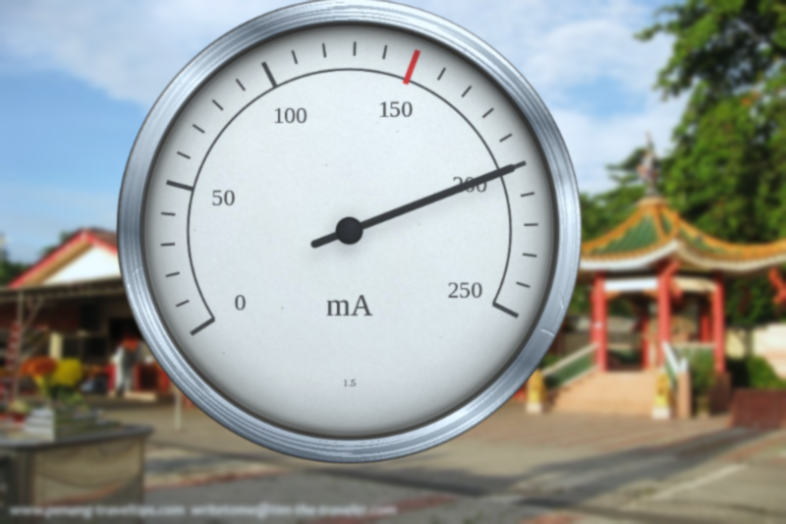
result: 200 mA
